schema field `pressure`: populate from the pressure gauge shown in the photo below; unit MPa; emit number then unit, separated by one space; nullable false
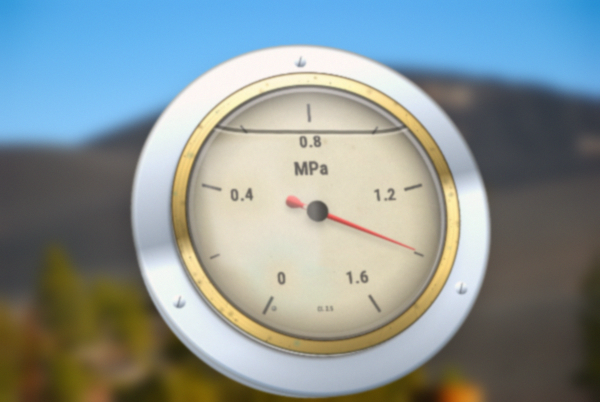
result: 1.4 MPa
